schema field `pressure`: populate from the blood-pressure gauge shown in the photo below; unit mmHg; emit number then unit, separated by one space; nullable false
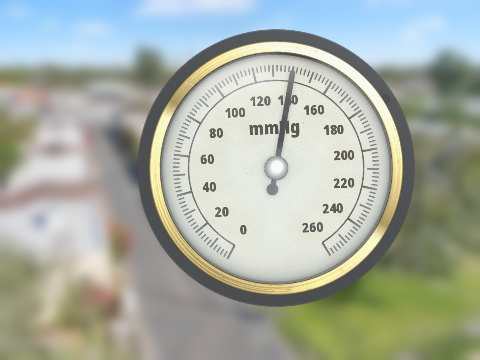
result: 140 mmHg
